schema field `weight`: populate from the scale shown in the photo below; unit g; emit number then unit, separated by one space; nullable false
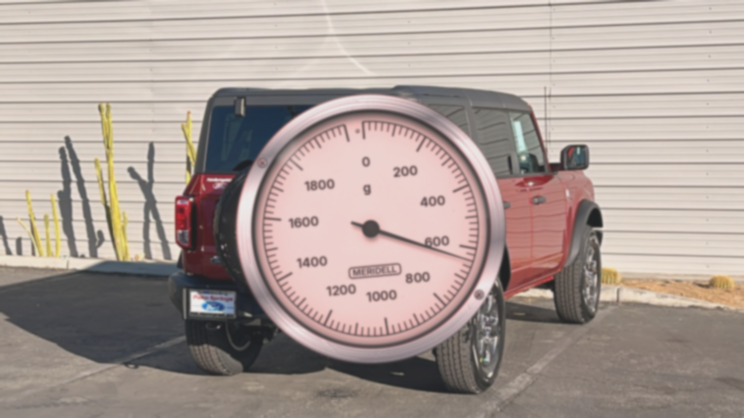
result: 640 g
